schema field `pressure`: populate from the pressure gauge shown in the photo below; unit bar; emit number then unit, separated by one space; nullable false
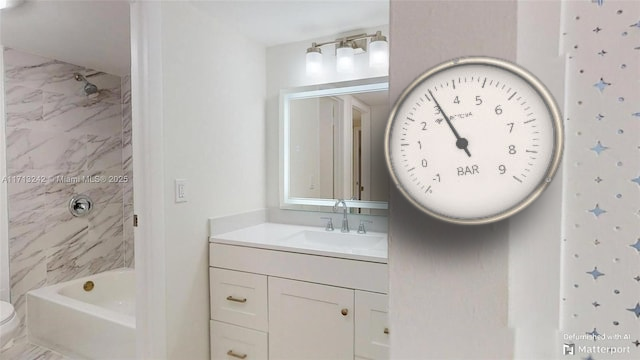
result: 3.2 bar
